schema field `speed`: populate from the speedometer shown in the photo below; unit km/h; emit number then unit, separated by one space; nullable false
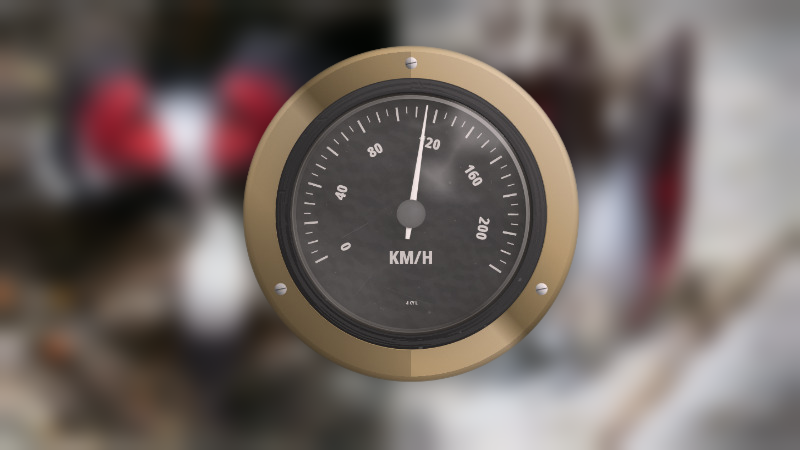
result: 115 km/h
